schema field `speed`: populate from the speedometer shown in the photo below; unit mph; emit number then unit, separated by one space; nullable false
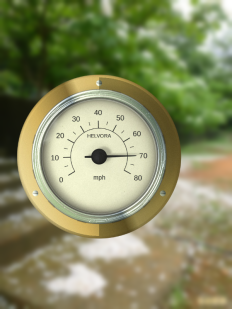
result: 70 mph
